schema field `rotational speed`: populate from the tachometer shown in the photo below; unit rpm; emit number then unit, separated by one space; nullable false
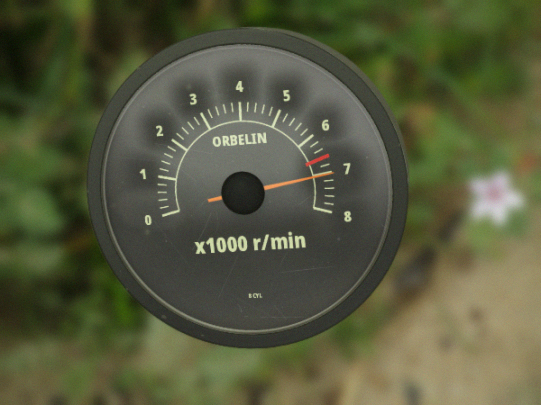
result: 7000 rpm
